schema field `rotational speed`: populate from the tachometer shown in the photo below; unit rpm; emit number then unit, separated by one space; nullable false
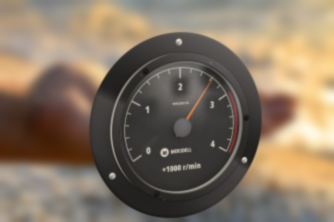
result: 2600 rpm
